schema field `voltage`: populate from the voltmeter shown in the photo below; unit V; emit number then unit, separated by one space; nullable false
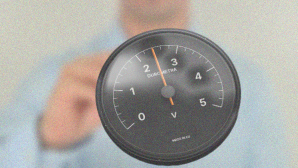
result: 2.4 V
